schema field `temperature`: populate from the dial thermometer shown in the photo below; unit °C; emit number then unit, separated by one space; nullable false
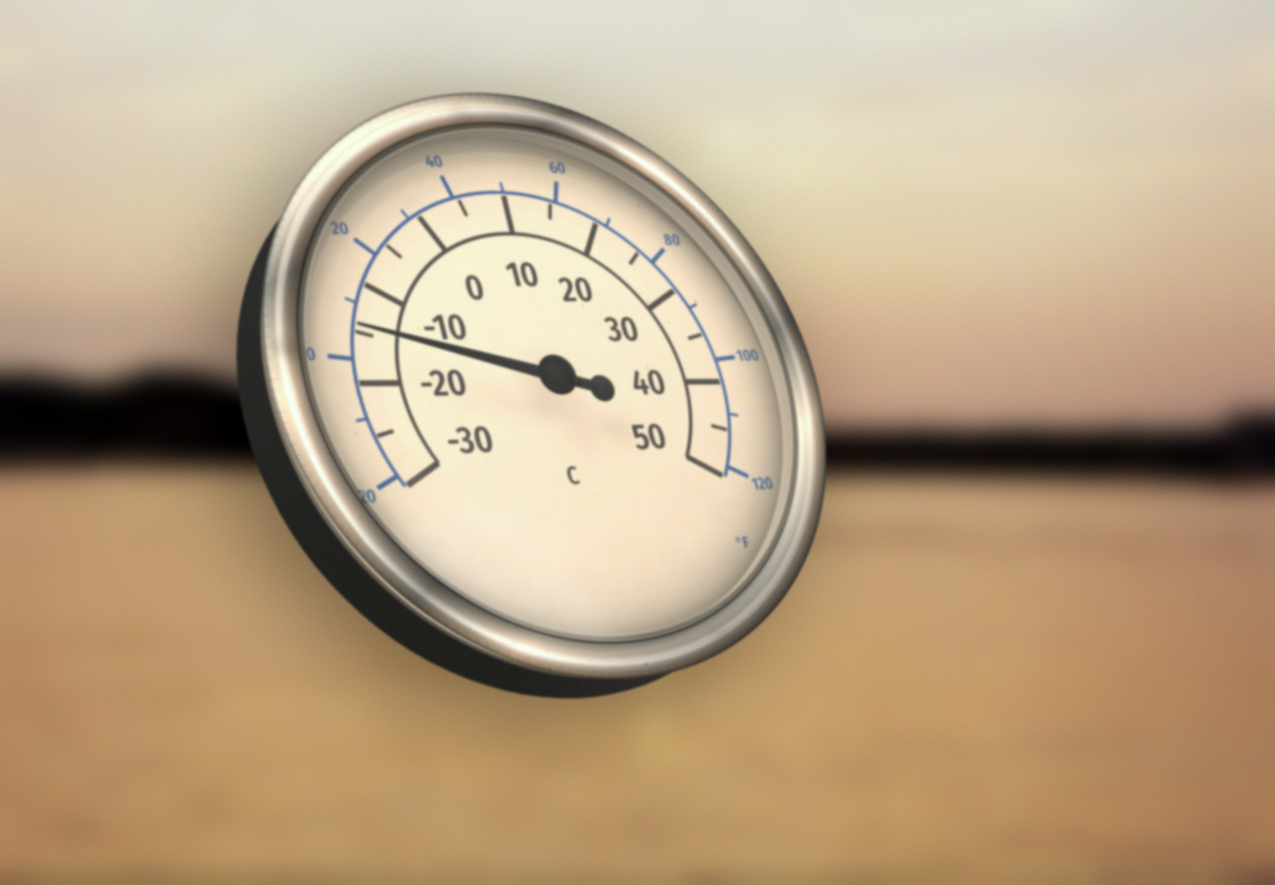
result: -15 °C
